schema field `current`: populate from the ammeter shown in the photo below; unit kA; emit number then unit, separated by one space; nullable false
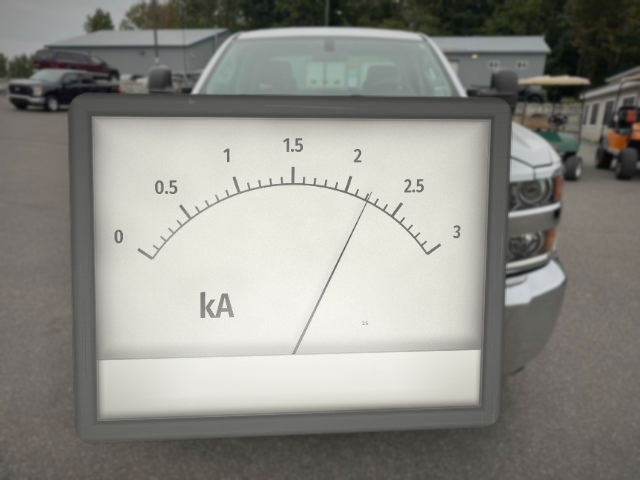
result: 2.2 kA
